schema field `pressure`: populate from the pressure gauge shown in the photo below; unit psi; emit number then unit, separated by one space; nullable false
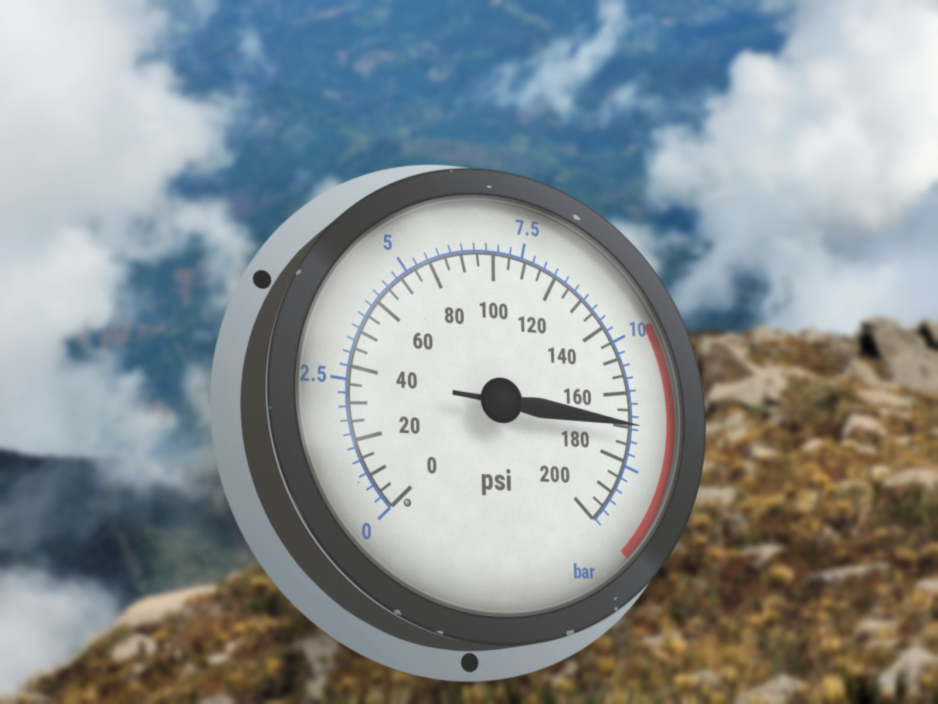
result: 170 psi
